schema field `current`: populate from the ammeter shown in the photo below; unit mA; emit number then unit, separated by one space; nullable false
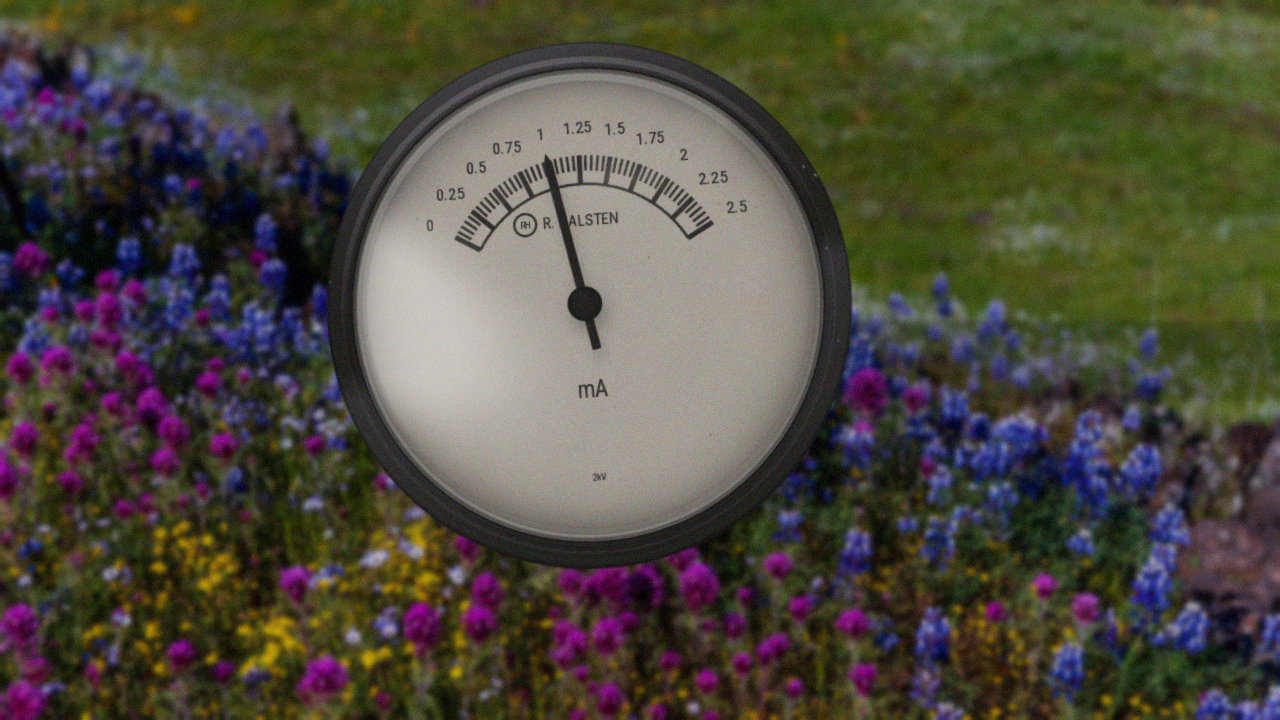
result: 1 mA
